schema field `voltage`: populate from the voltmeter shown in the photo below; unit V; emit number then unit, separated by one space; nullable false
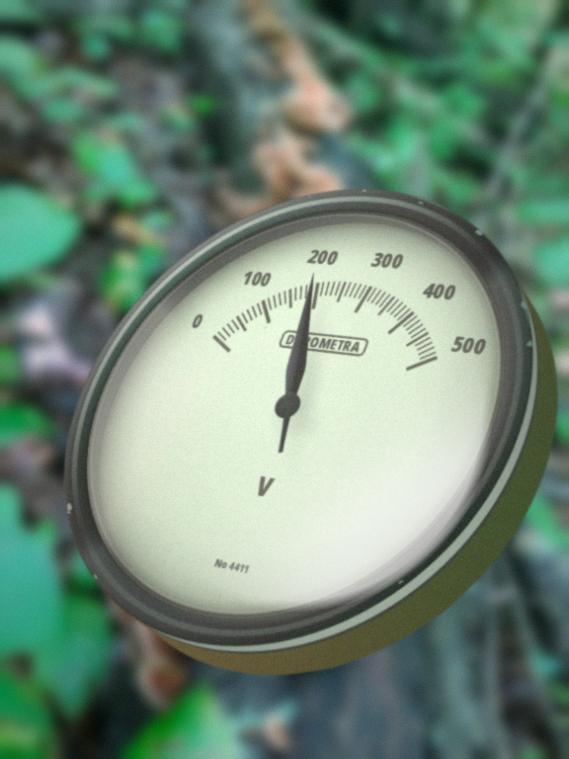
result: 200 V
